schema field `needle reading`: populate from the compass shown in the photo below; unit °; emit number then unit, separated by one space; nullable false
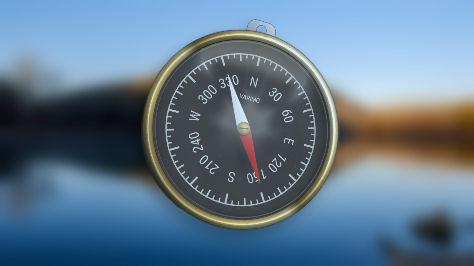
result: 150 °
